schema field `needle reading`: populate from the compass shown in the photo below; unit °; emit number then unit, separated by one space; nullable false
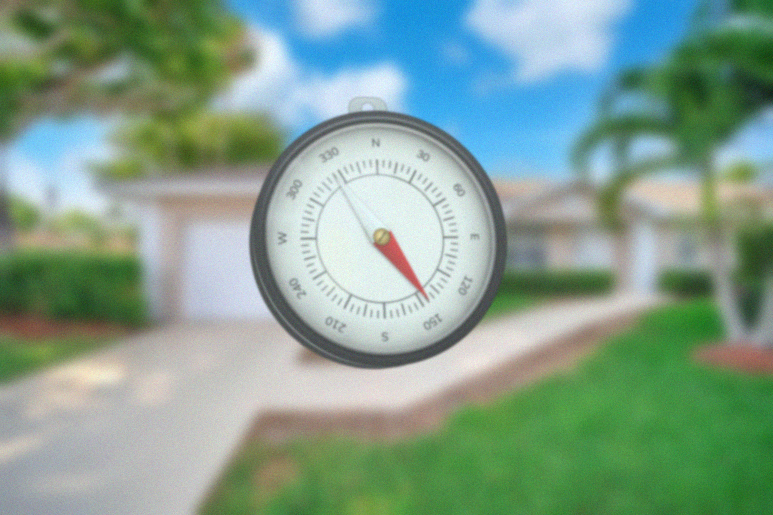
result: 145 °
